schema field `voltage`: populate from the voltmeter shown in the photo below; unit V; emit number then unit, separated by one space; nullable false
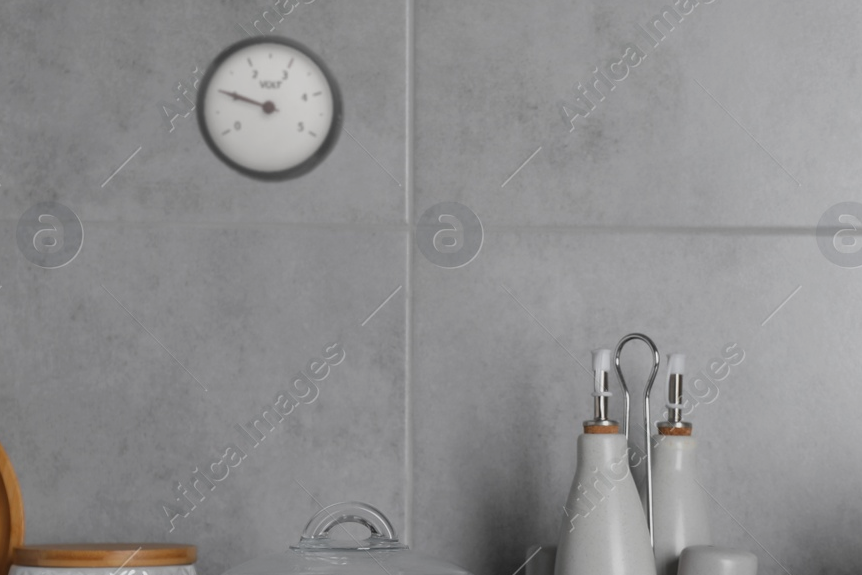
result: 1 V
